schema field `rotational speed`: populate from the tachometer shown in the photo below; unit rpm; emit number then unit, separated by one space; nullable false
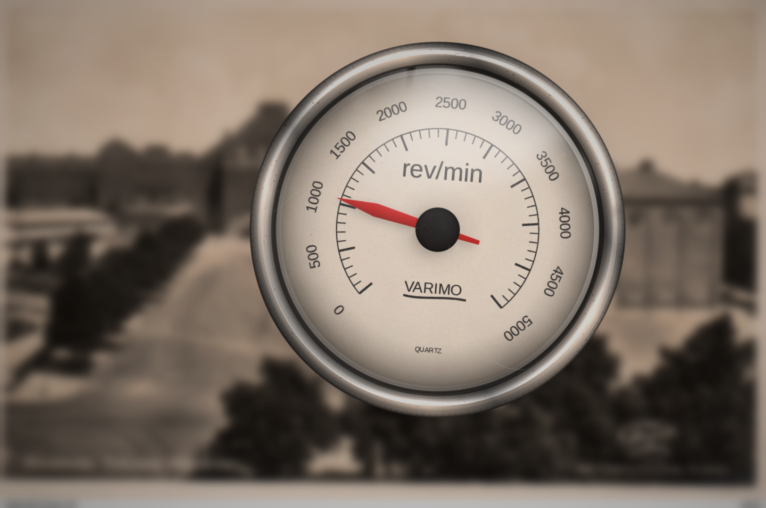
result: 1050 rpm
